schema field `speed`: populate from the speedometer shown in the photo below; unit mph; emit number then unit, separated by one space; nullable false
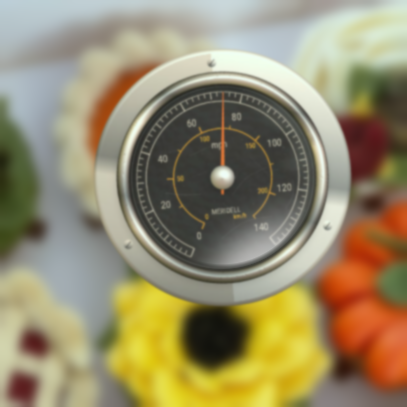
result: 74 mph
